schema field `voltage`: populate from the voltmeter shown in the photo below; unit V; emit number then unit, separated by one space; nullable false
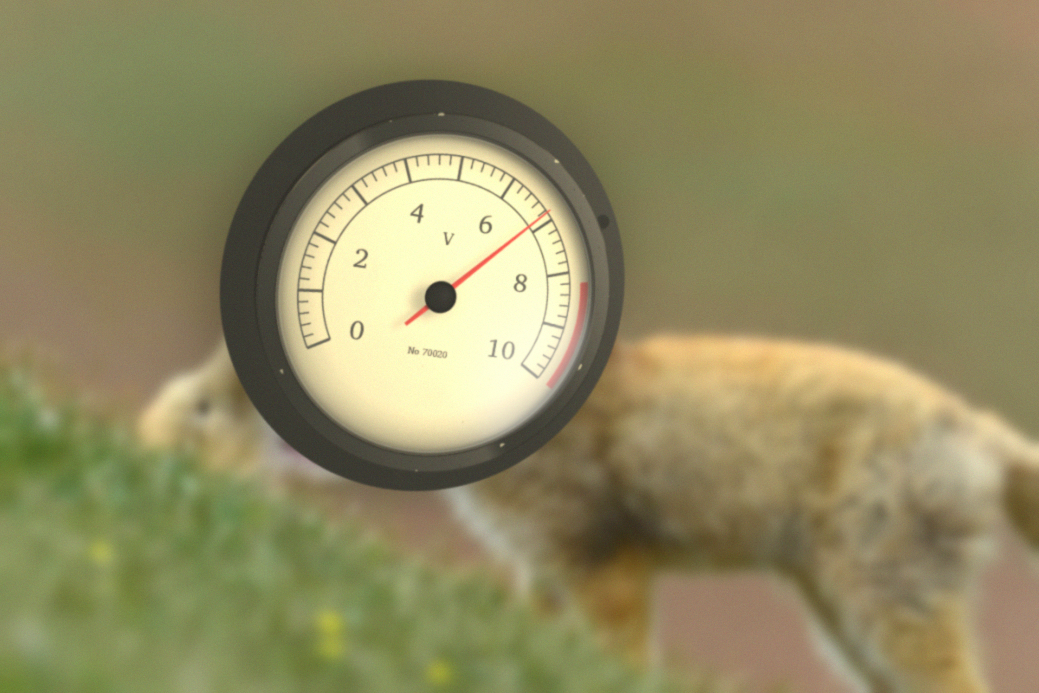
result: 6.8 V
